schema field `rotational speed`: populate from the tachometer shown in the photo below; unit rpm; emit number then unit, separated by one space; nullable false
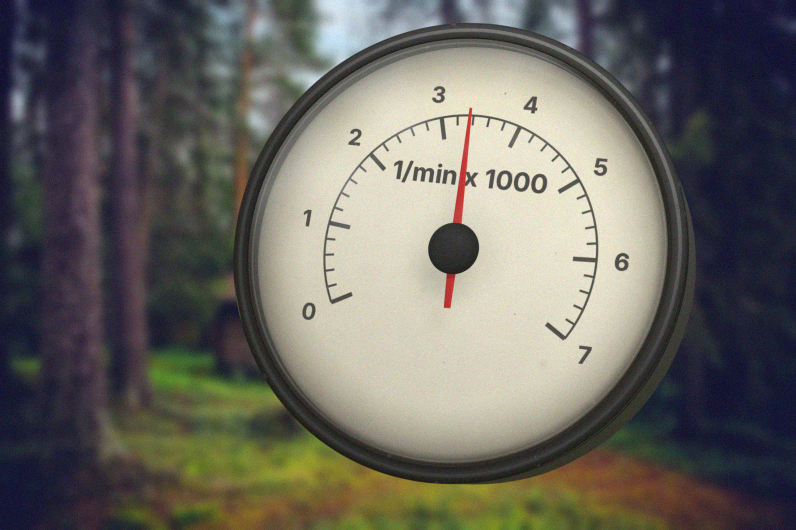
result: 3400 rpm
